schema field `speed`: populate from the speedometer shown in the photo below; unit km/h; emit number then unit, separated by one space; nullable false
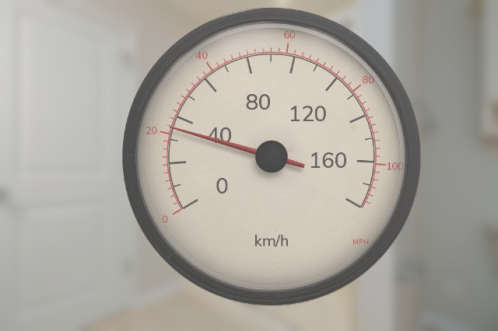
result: 35 km/h
